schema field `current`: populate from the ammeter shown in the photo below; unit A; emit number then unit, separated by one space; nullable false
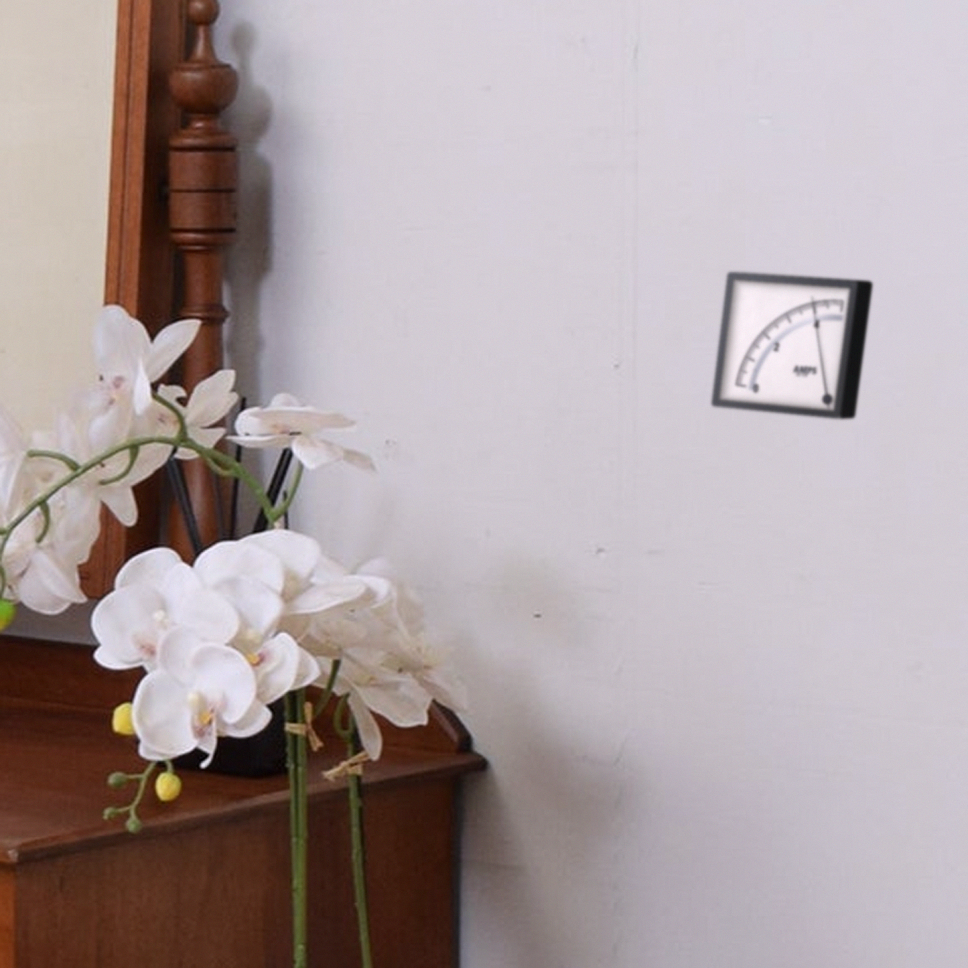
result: 4 A
